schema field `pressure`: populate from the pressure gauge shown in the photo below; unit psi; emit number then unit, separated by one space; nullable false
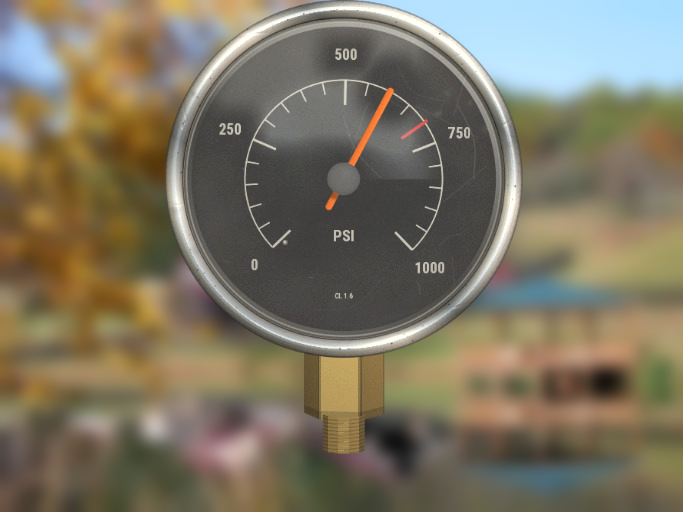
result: 600 psi
